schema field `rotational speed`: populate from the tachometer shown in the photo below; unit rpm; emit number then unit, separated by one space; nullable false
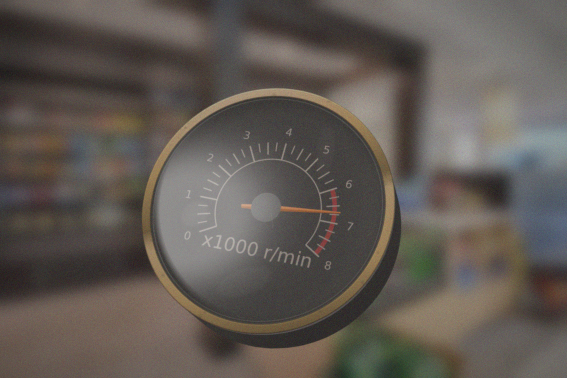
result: 6750 rpm
